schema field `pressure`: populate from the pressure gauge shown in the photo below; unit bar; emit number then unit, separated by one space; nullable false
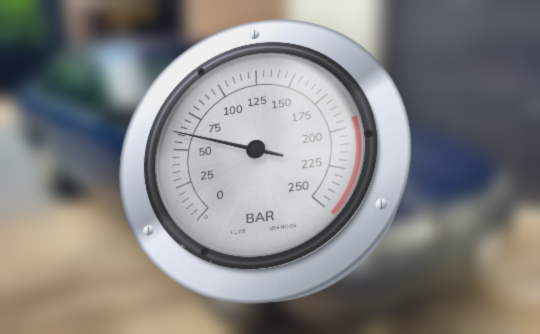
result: 60 bar
